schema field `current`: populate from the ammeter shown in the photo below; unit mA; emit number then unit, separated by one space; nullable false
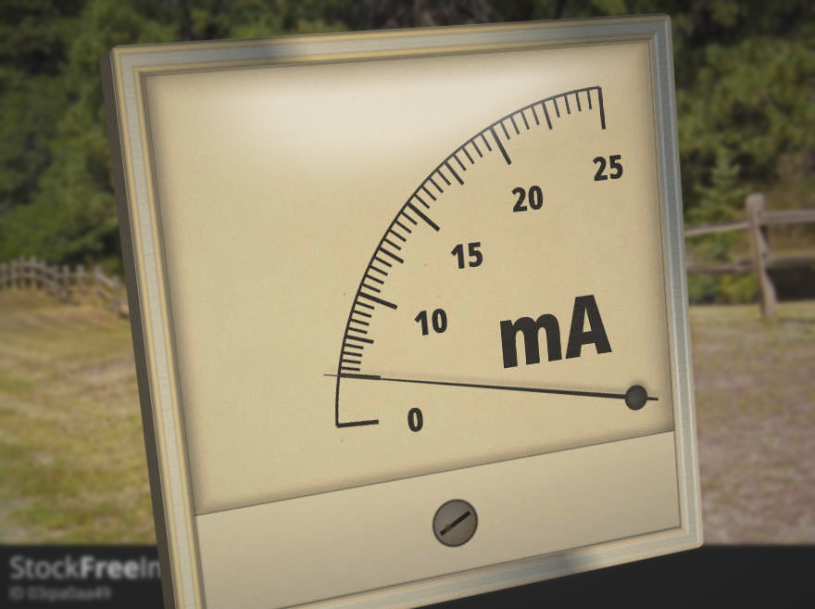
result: 5 mA
